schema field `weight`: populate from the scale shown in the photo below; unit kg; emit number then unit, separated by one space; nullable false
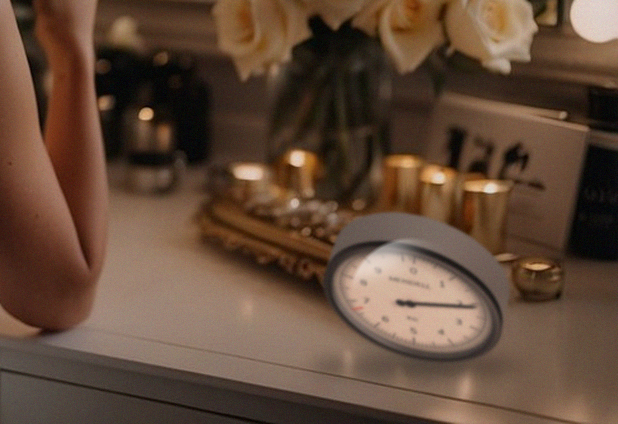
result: 2 kg
